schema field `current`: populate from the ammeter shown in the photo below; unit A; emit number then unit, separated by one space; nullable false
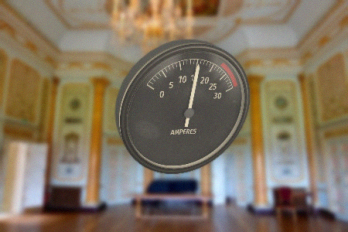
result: 15 A
